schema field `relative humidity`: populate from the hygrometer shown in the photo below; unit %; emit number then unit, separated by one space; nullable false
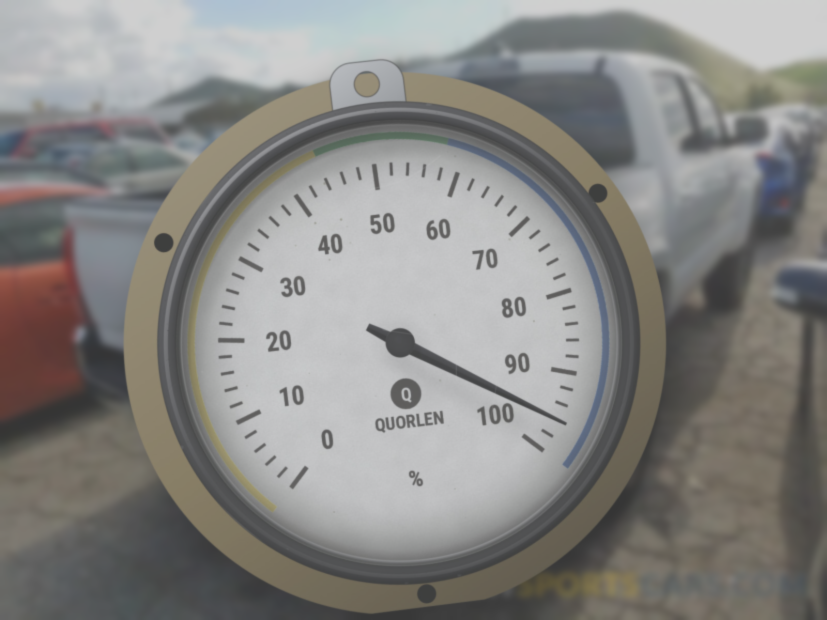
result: 96 %
